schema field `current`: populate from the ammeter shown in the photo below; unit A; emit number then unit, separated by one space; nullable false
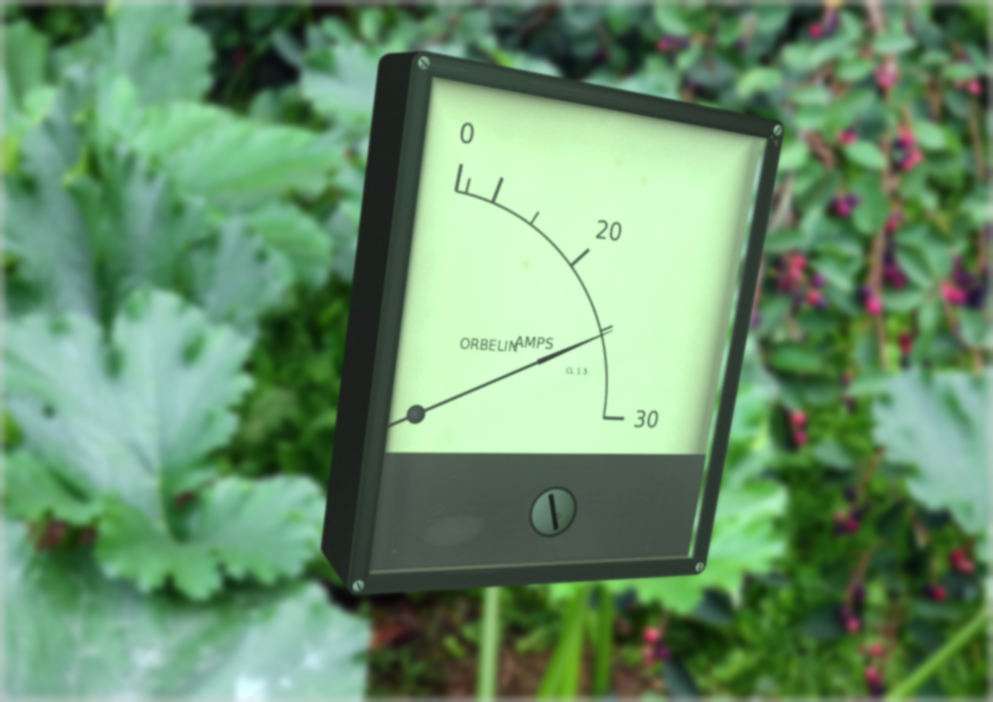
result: 25 A
